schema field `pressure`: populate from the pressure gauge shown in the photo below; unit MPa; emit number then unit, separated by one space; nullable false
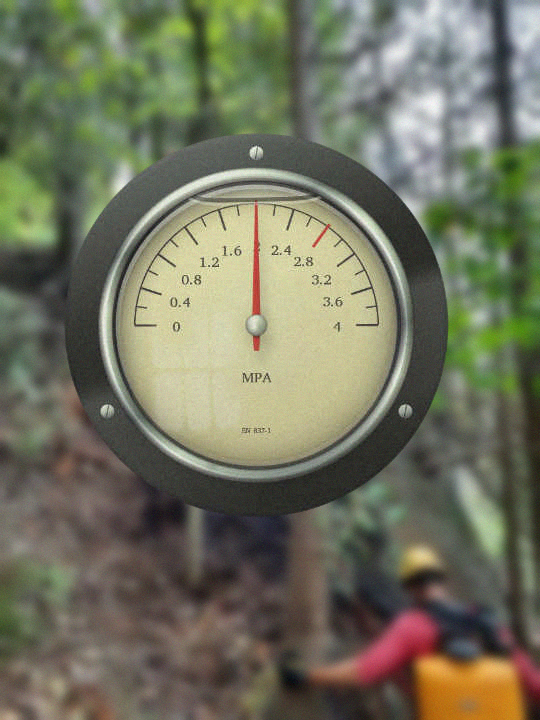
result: 2 MPa
